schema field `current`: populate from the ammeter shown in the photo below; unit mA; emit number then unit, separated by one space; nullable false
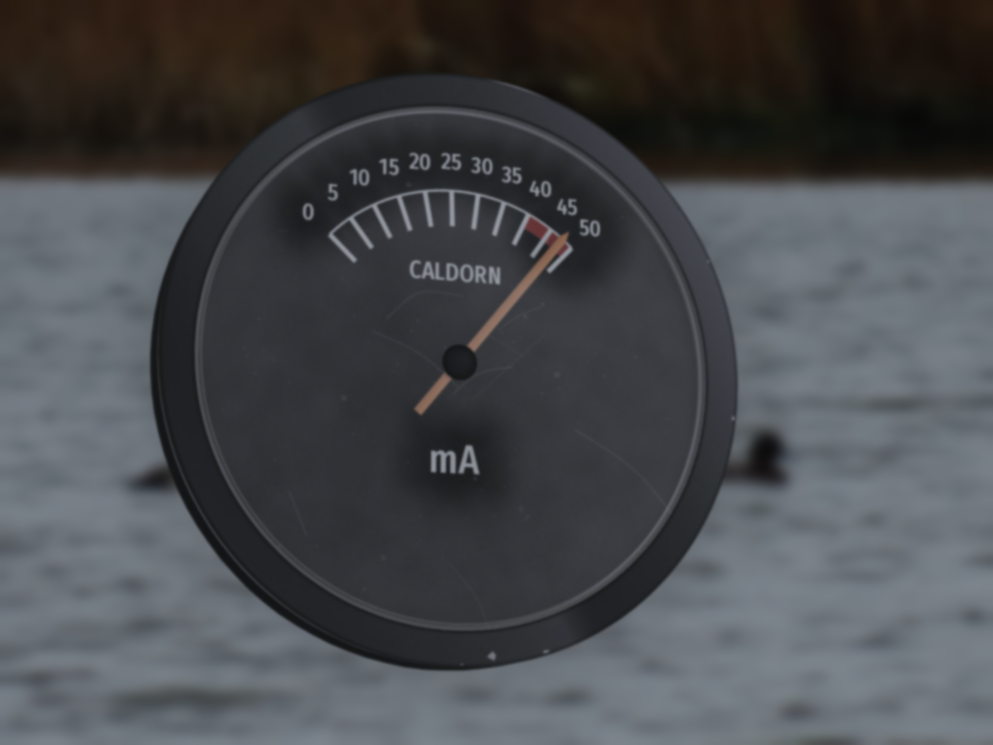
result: 47.5 mA
